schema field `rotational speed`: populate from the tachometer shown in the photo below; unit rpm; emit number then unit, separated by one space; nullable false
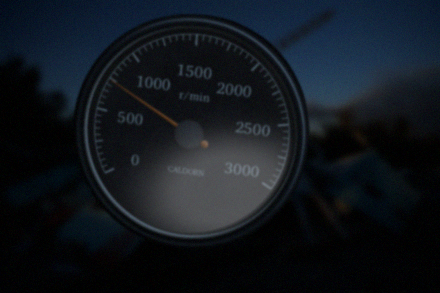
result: 750 rpm
